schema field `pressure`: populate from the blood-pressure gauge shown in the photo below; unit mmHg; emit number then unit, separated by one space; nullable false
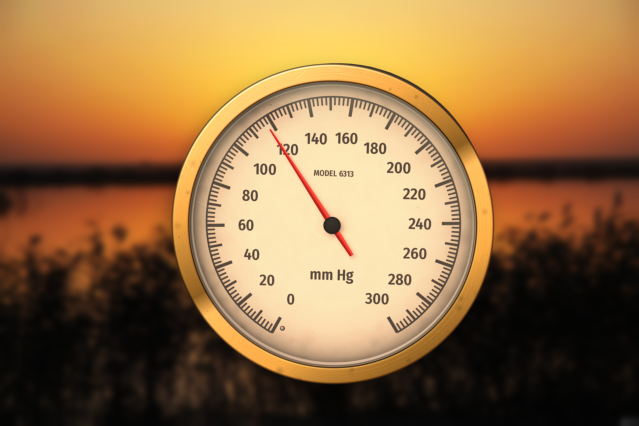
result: 118 mmHg
